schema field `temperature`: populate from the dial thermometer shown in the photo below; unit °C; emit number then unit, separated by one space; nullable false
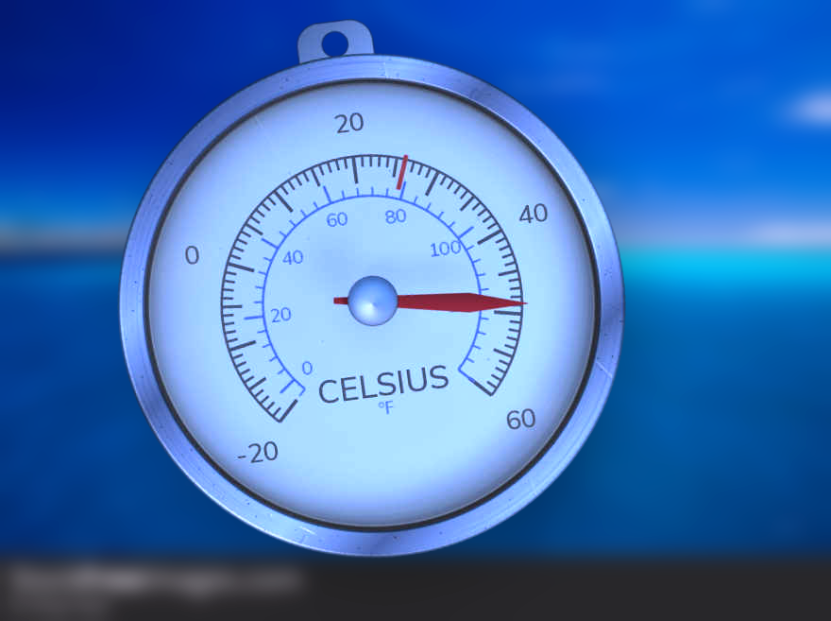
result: 49 °C
